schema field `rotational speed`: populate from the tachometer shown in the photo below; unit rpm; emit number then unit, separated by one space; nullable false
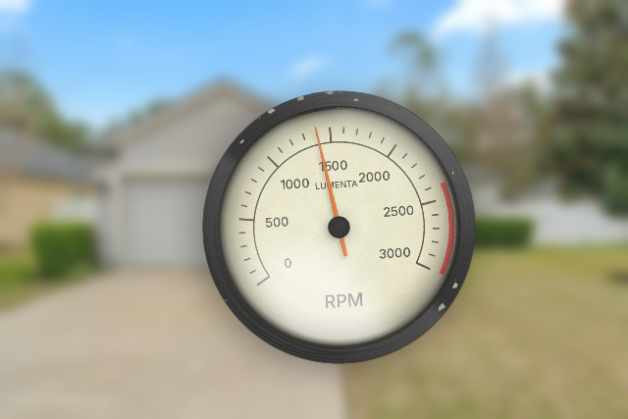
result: 1400 rpm
